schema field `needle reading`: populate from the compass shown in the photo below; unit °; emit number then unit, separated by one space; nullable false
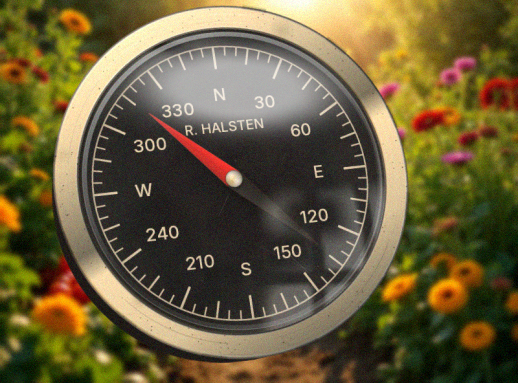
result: 315 °
